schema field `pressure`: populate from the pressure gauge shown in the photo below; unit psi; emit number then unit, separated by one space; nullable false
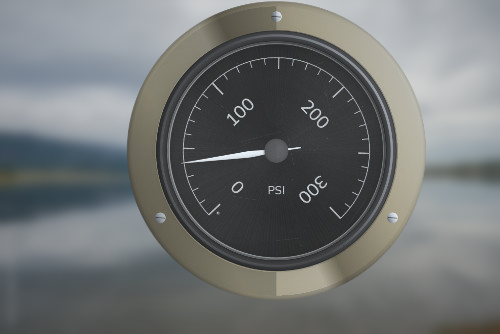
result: 40 psi
